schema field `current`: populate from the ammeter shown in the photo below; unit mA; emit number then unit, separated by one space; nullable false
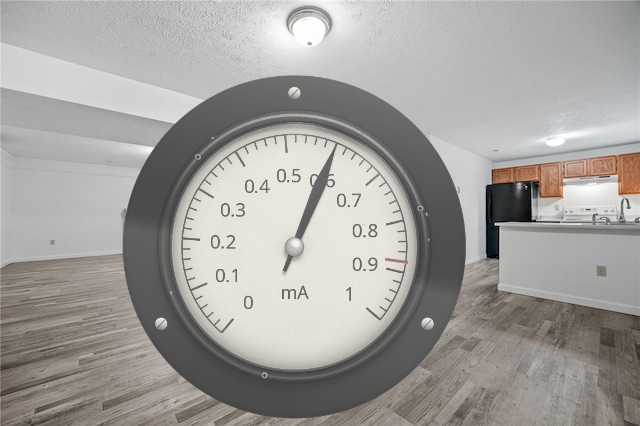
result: 0.6 mA
